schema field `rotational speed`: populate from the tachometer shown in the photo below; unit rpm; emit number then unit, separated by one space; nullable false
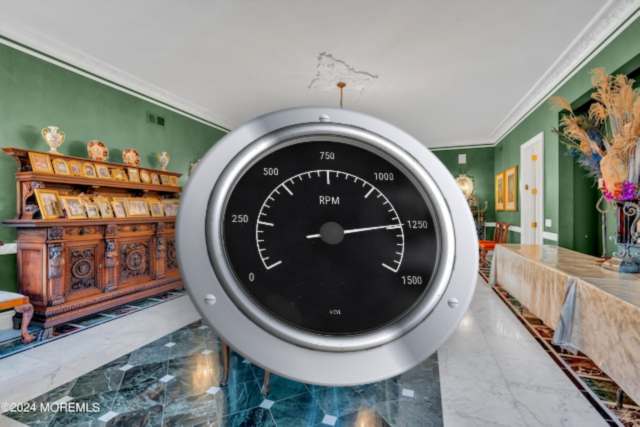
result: 1250 rpm
